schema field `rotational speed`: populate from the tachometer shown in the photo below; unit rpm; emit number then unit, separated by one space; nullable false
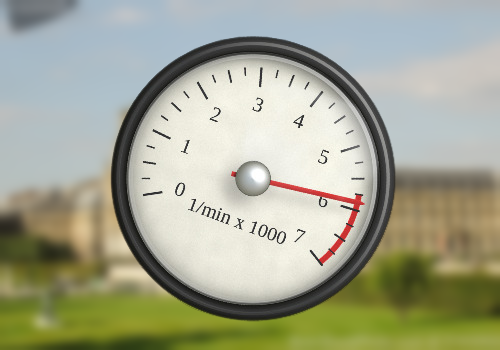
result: 5875 rpm
